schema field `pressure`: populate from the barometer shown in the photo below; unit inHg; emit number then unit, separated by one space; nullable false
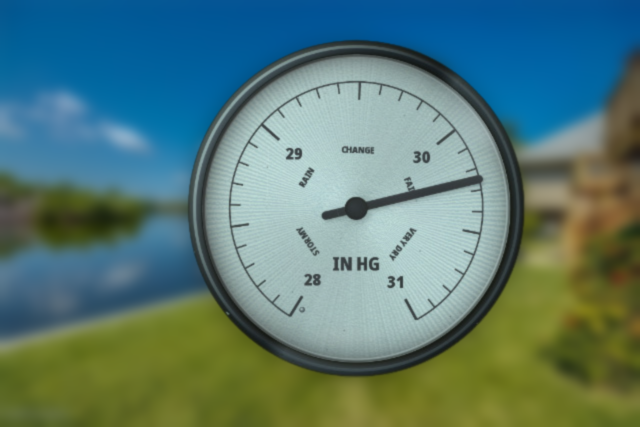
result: 30.25 inHg
